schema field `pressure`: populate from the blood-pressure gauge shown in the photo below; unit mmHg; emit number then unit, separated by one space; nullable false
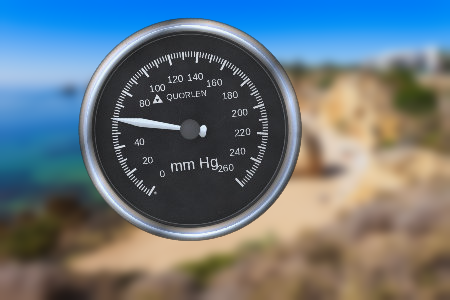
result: 60 mmHg
